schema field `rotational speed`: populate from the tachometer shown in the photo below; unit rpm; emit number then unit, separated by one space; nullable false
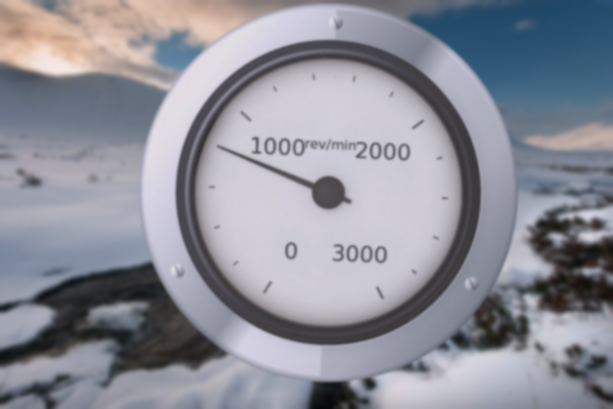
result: 800 rpm
